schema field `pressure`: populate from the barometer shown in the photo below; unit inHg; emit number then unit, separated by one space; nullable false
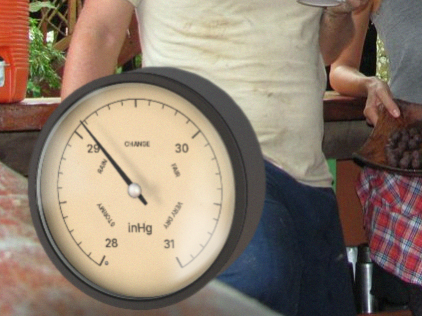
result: 29.1 inHg
